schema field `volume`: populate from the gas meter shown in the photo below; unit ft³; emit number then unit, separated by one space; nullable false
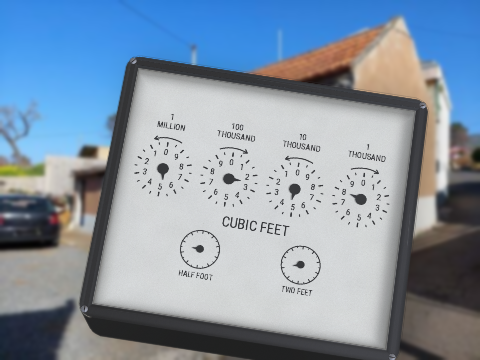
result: 524800 ft³
